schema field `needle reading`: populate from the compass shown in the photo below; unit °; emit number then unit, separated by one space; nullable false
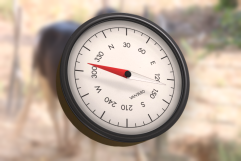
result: 310 °
